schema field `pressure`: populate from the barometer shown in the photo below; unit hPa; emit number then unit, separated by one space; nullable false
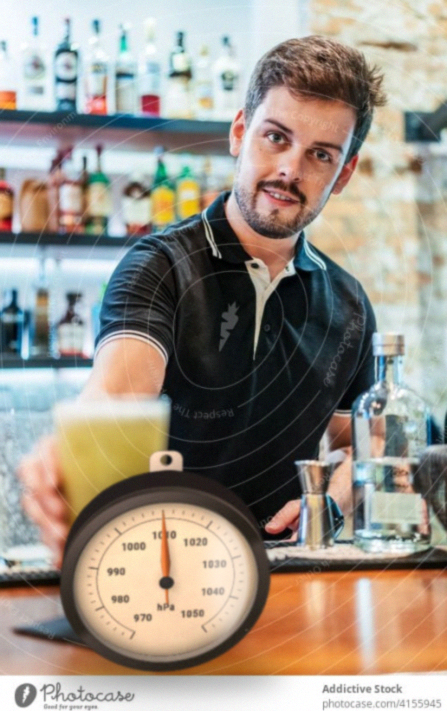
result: 1010 hPa
